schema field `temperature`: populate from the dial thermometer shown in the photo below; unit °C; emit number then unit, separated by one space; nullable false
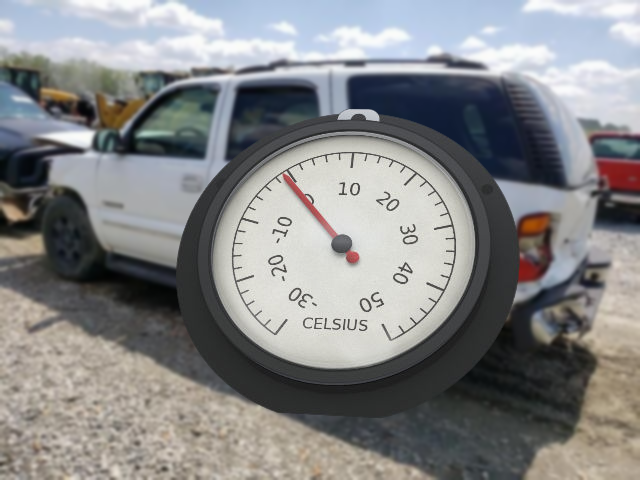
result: -1 °C
